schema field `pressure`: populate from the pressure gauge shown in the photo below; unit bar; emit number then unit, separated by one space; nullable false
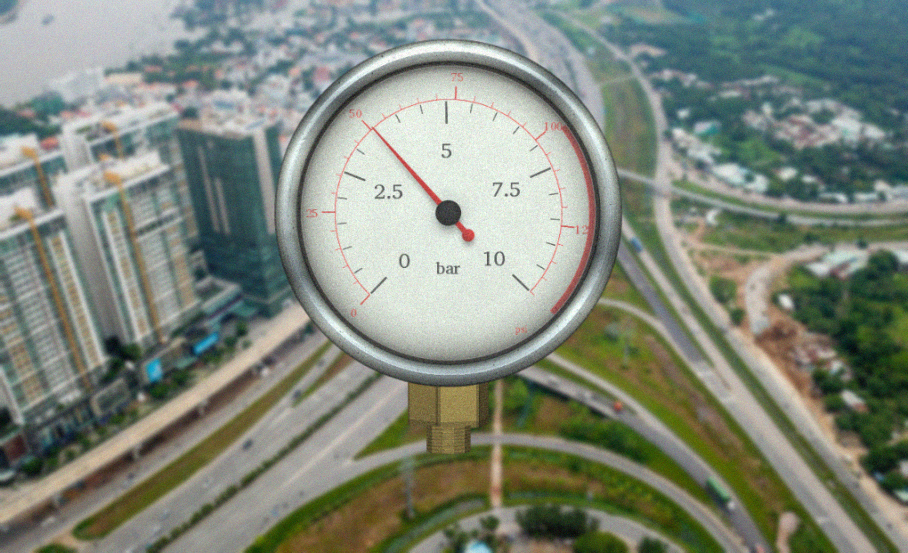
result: 3.5 bar
